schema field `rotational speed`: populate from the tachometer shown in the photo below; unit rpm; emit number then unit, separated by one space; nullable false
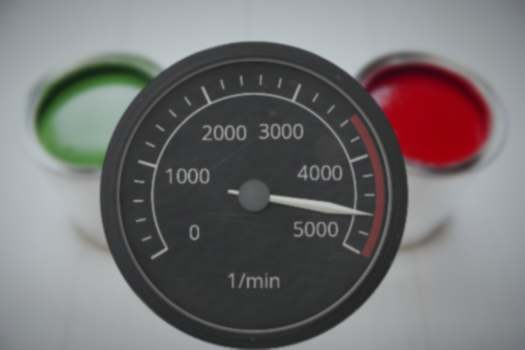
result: 4600 rpm
